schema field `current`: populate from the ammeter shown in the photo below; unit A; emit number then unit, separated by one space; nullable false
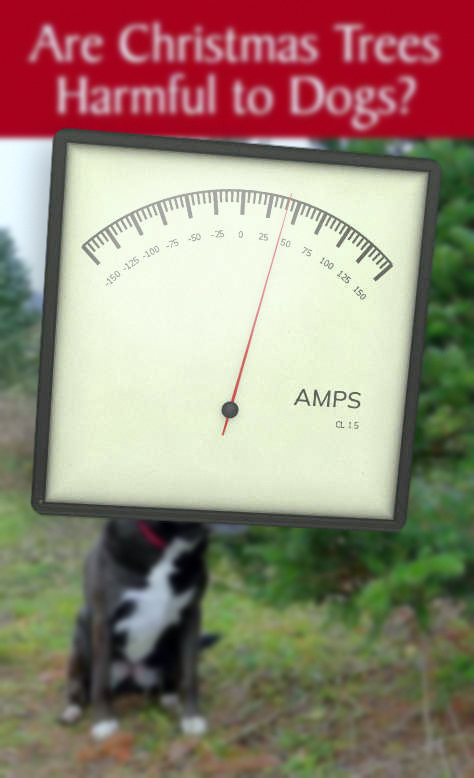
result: 40 A
